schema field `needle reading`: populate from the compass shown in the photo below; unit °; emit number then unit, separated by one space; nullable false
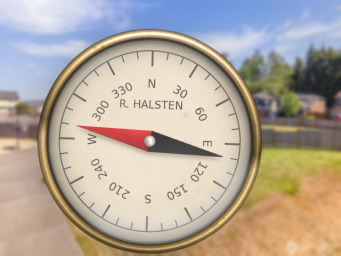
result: 280 °
